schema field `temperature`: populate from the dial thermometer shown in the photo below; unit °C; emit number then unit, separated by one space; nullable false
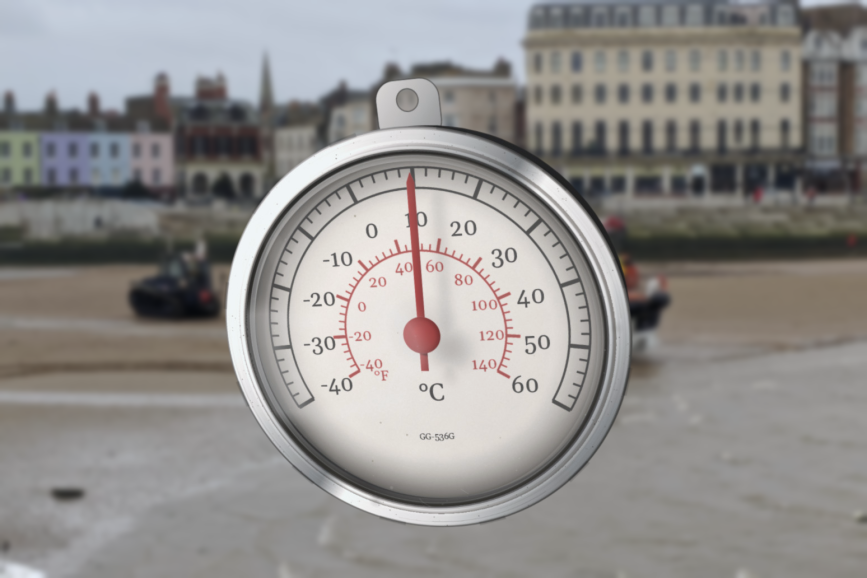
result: 10 °C
